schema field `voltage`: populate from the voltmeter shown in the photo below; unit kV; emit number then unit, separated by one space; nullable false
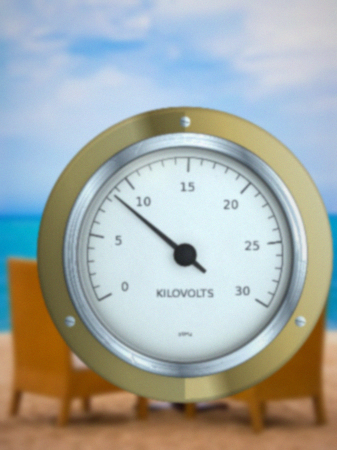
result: 8.5 kV
